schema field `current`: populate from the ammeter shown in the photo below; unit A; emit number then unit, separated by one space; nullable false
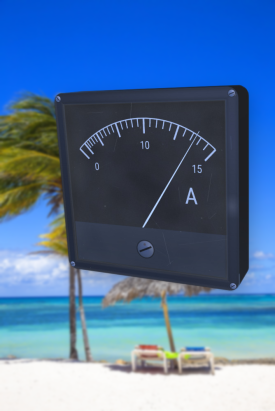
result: 13.75 A
